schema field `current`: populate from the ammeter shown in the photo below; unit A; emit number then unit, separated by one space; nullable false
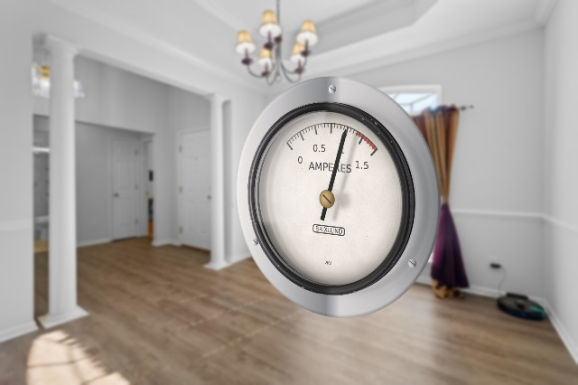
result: 1 A
